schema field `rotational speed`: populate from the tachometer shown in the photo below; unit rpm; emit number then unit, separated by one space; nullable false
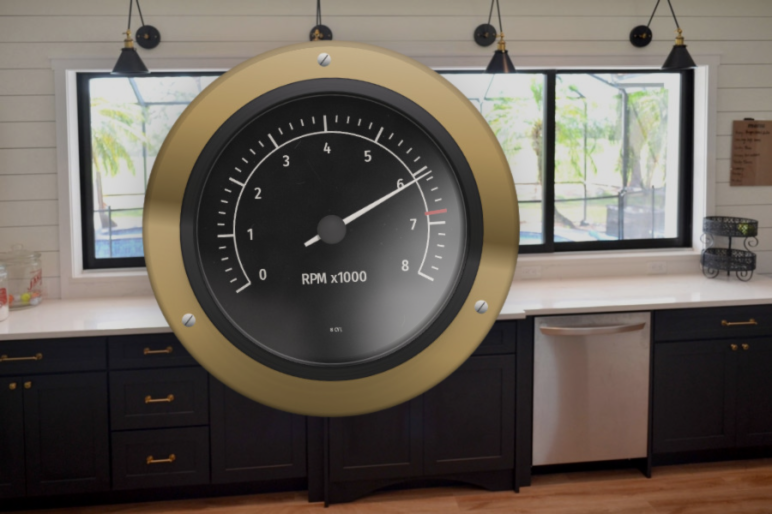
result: 6100 rpm
